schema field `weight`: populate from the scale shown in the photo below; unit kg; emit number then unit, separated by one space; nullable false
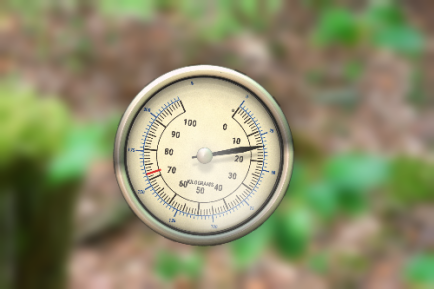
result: 15 kg
